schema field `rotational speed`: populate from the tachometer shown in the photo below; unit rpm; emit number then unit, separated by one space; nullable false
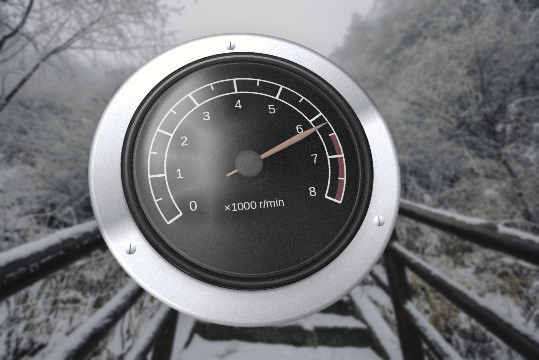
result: 6250 rpm
